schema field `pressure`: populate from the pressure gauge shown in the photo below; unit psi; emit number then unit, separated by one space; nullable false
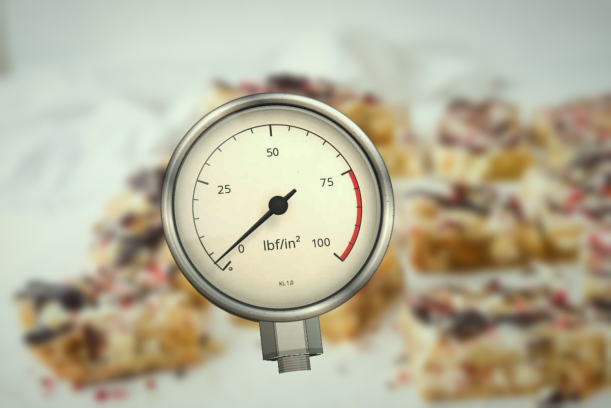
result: 2.5 psi
